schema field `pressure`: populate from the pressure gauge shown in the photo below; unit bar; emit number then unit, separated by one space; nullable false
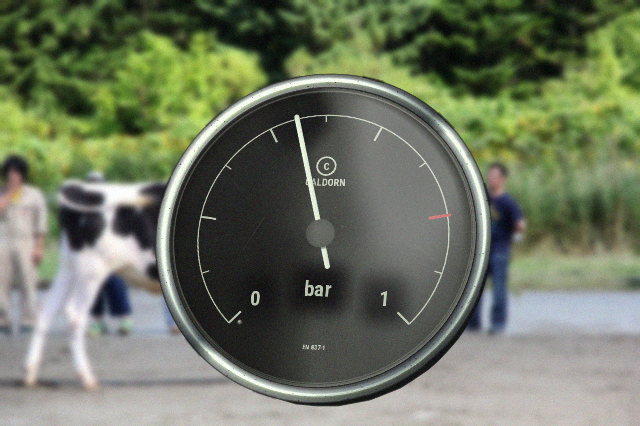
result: 0.45 bar
